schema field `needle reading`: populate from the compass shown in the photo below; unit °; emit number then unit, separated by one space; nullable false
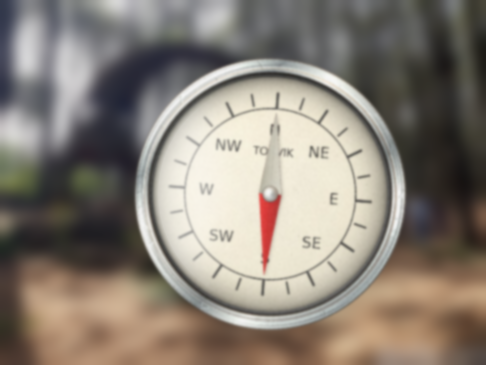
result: 180 °
